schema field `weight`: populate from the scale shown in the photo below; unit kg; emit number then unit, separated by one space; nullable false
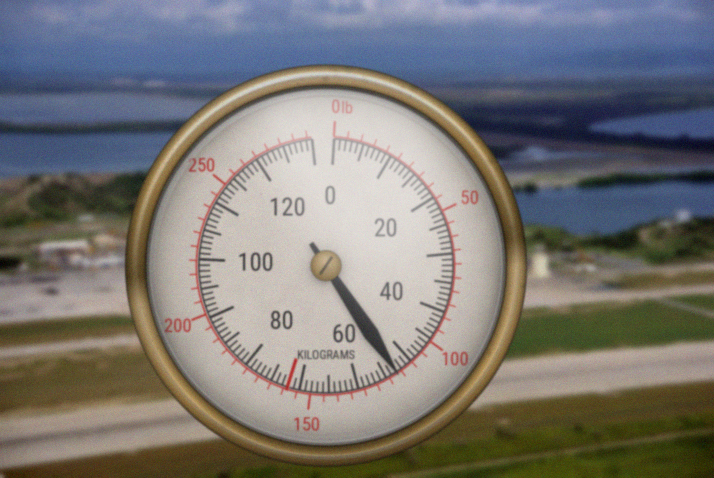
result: 53 kg
